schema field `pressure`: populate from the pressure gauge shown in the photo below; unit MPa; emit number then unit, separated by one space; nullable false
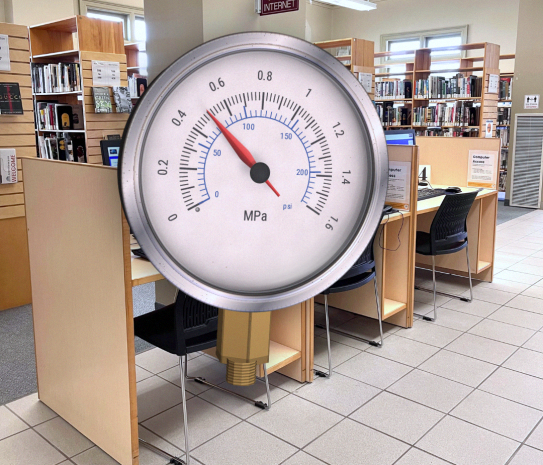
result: 0.5 MPa
